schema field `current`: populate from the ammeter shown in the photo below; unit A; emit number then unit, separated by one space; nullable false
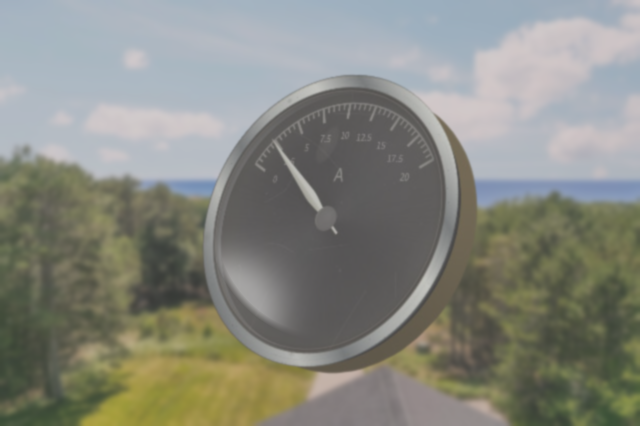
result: 2.5 A
